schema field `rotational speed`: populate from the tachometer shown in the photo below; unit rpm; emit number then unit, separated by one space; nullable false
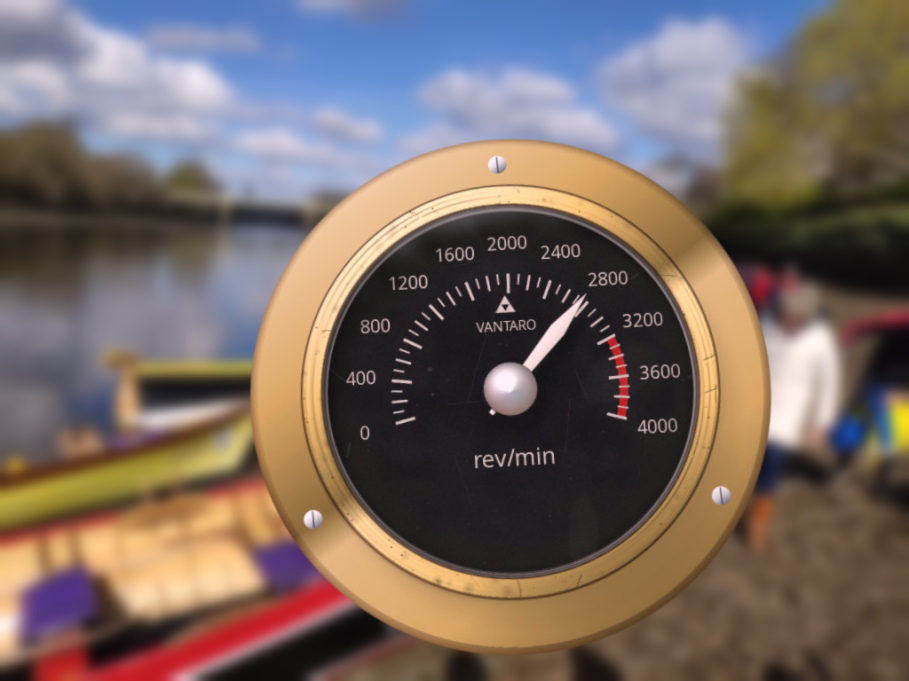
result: 2750 rpm
